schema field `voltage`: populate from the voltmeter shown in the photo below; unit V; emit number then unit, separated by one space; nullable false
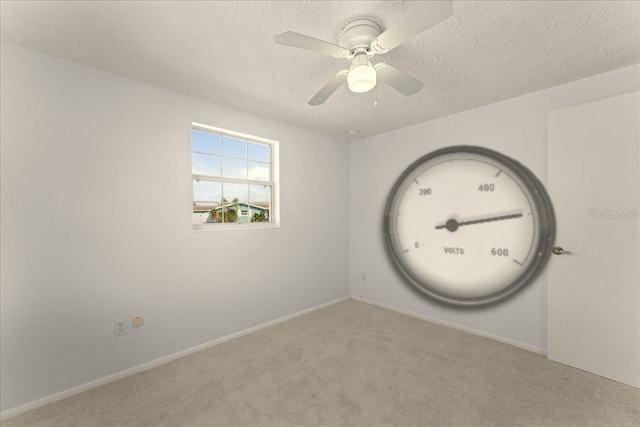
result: 500 V
